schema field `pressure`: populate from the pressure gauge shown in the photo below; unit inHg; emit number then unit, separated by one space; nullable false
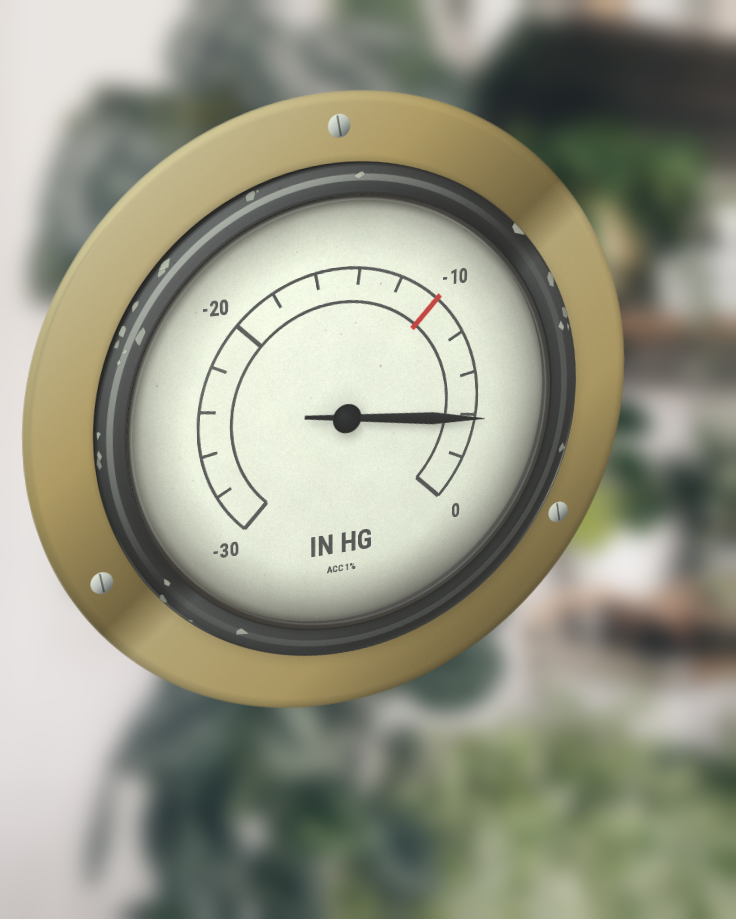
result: -4 inHg
